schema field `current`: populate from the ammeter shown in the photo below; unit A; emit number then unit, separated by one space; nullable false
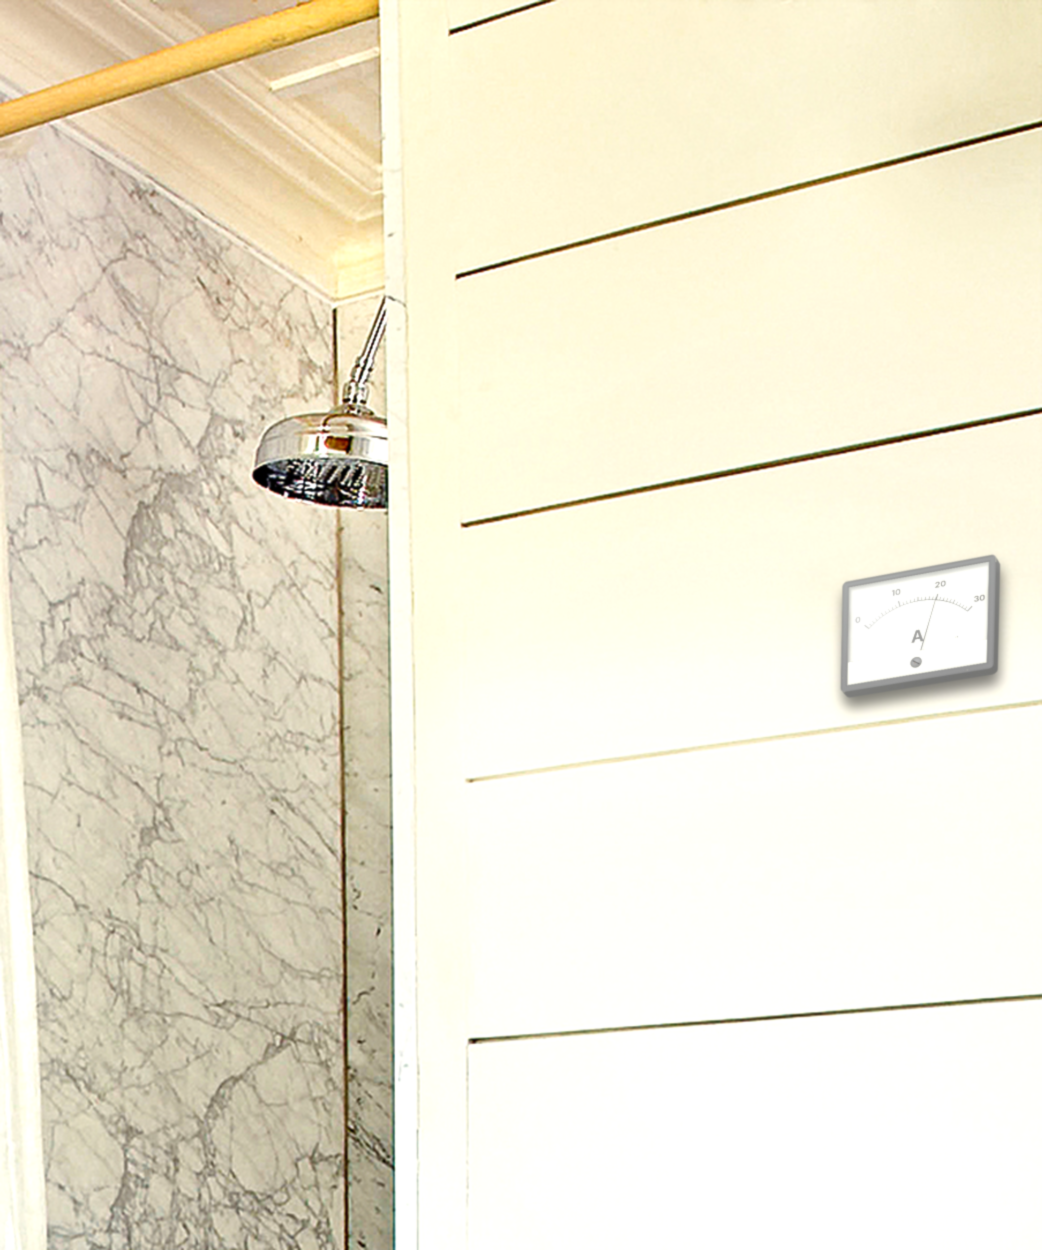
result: 20 A
